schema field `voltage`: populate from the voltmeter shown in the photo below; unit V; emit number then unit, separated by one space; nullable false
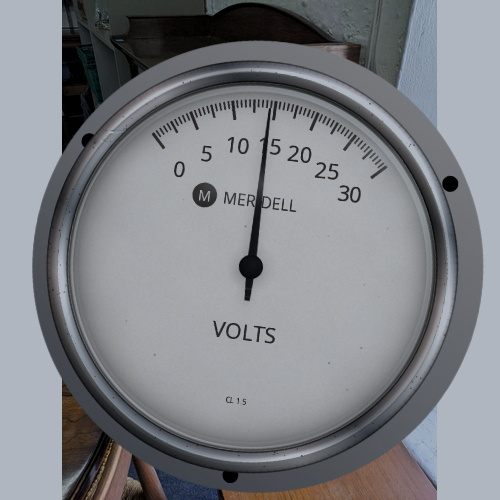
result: 14.5 V
